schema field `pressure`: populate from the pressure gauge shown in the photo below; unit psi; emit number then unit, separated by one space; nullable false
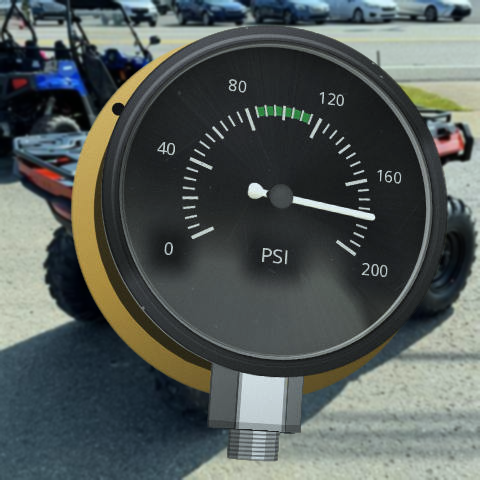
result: 180 psi
